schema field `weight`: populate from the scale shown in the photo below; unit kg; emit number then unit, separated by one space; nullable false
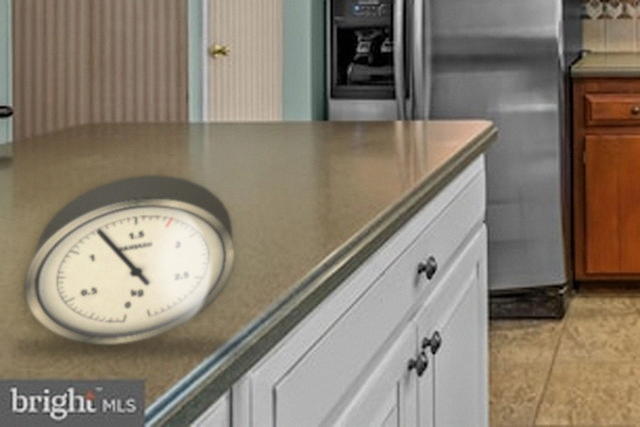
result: 1.25 kg
